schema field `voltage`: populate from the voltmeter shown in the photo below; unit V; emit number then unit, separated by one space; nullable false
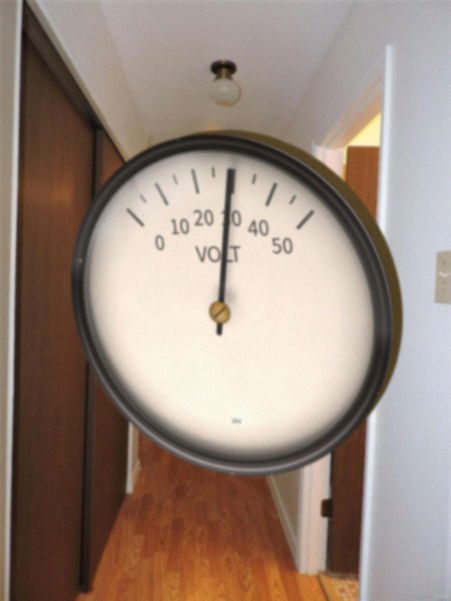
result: 30 V
